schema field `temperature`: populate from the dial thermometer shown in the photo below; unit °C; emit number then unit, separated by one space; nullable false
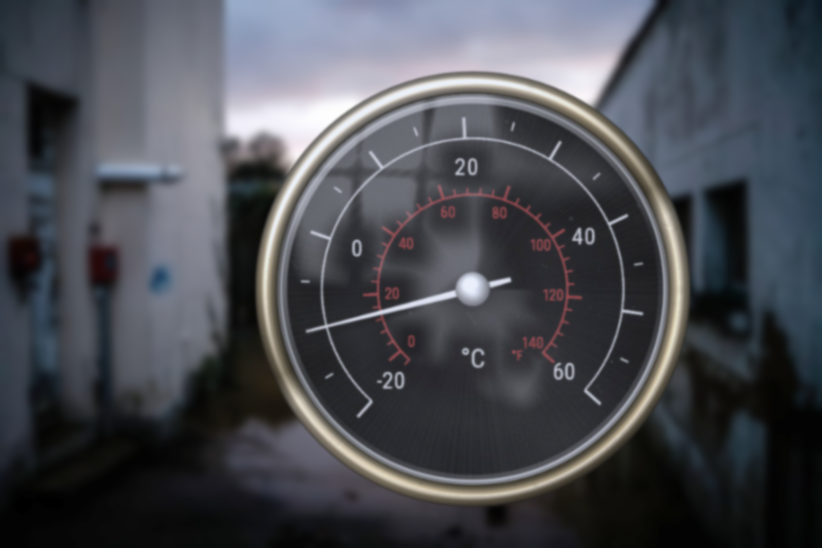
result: -10 °C
